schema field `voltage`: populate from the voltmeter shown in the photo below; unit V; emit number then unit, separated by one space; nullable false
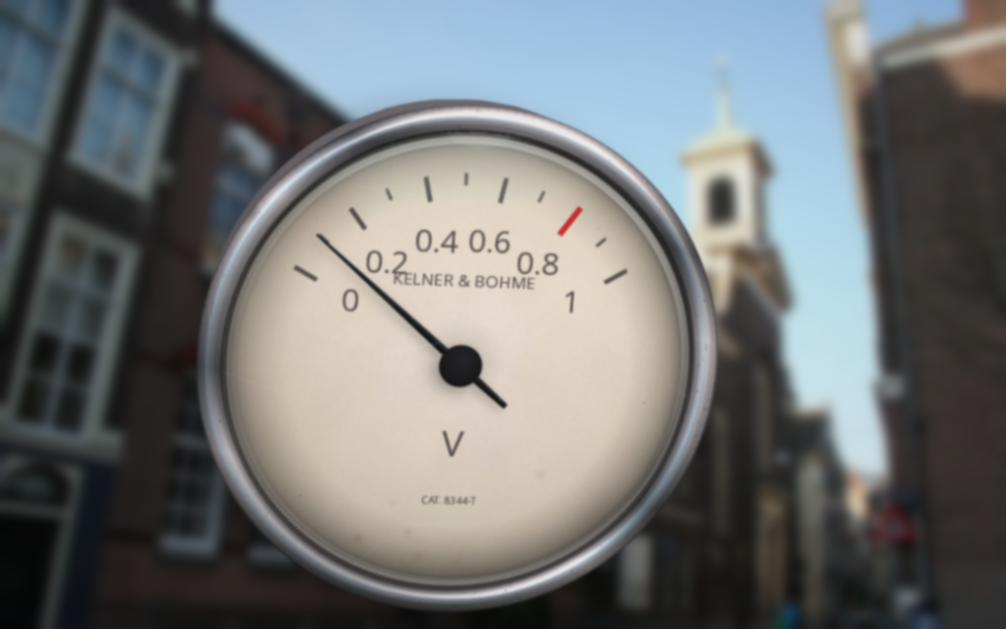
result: 0.1 V
